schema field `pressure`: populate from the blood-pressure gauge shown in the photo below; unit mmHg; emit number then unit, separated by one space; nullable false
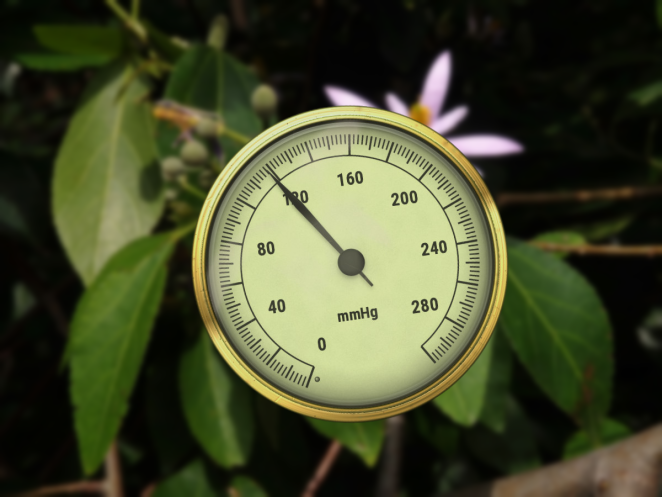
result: 118 mmHg
